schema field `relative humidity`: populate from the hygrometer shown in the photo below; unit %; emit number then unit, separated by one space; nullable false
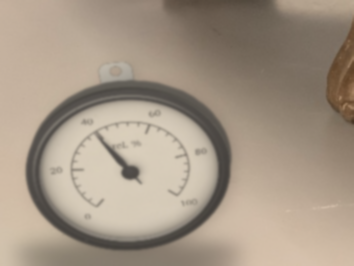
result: 40 %
